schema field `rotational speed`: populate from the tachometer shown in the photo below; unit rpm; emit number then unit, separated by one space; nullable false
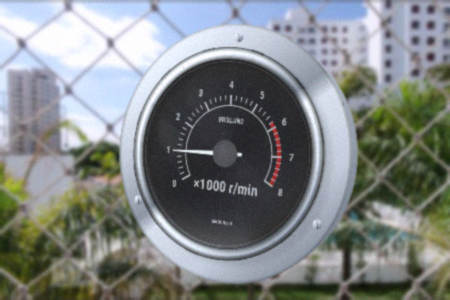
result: 1000 rpm
